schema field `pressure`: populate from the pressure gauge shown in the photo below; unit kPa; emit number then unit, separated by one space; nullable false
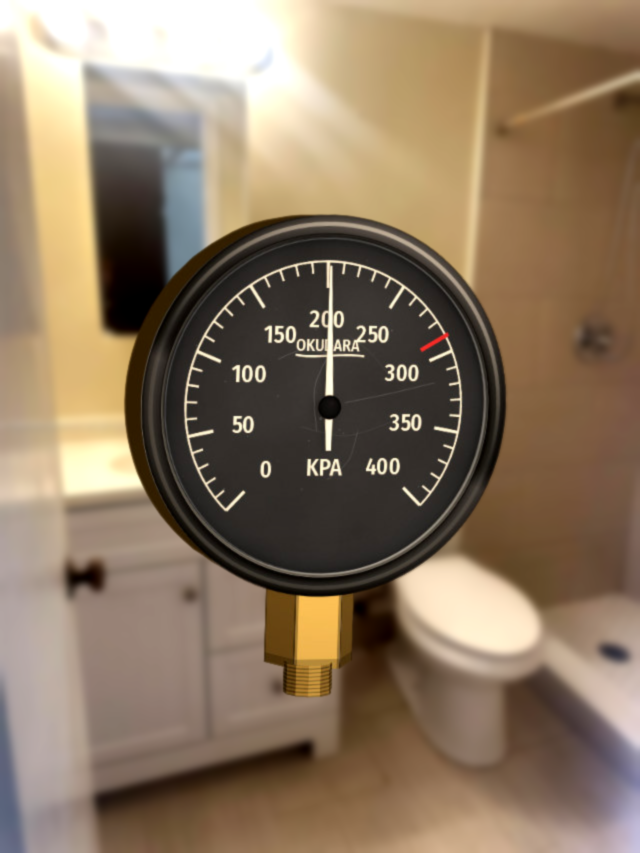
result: 200 kPa
